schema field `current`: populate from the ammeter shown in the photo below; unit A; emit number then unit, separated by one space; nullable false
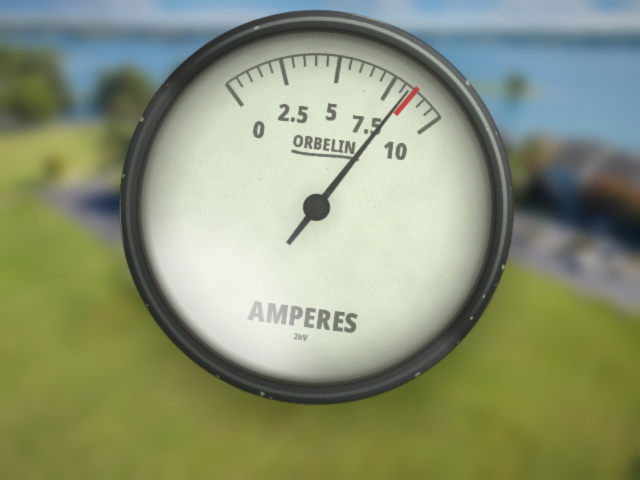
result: 8.25 A
